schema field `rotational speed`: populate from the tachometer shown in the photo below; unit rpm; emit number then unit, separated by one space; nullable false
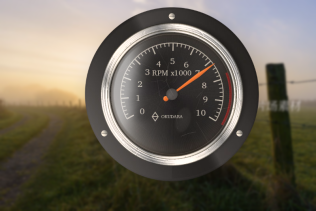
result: 7200 rpm
